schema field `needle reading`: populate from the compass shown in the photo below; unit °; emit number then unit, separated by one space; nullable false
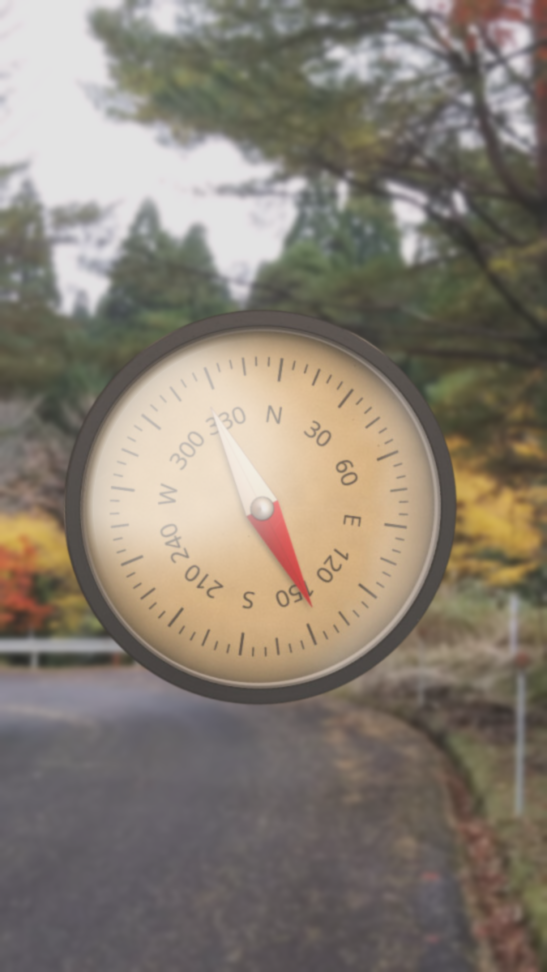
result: 145 °
